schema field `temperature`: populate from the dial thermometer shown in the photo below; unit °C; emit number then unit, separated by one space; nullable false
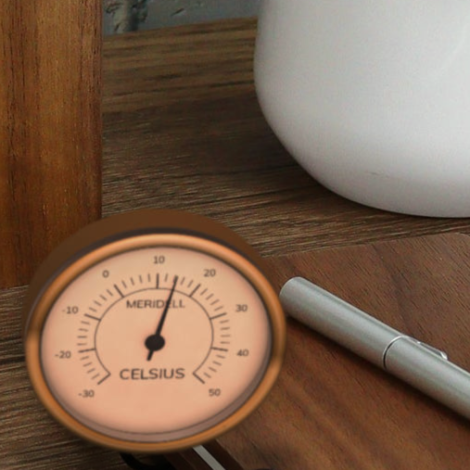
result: 14 °C
